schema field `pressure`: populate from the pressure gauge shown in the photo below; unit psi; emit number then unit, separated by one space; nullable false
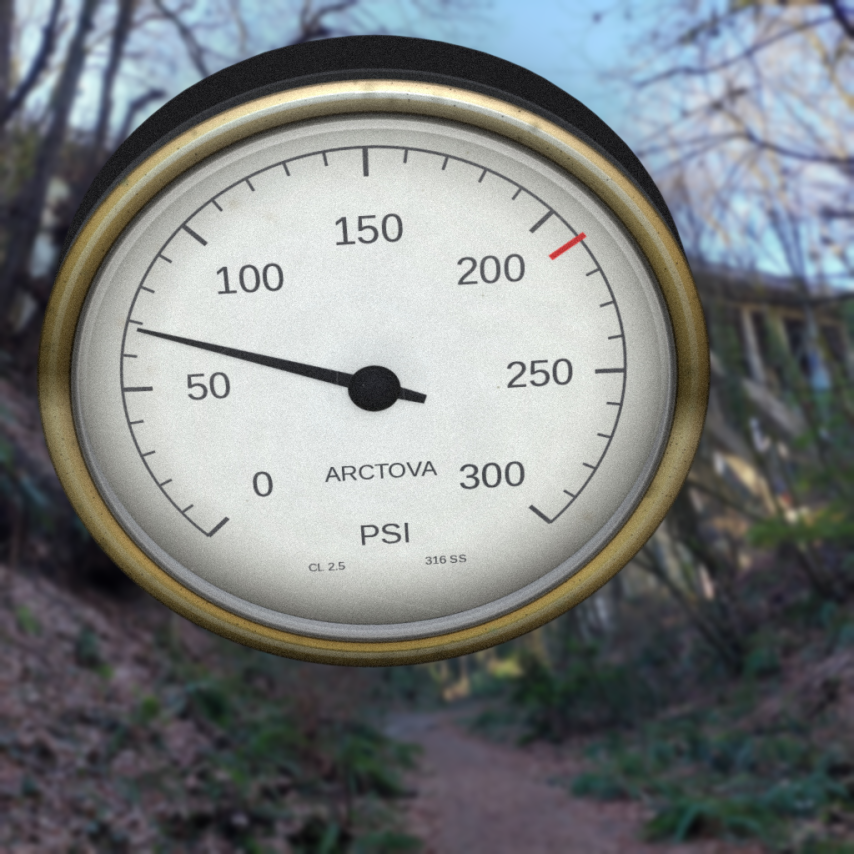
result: 70 psi
